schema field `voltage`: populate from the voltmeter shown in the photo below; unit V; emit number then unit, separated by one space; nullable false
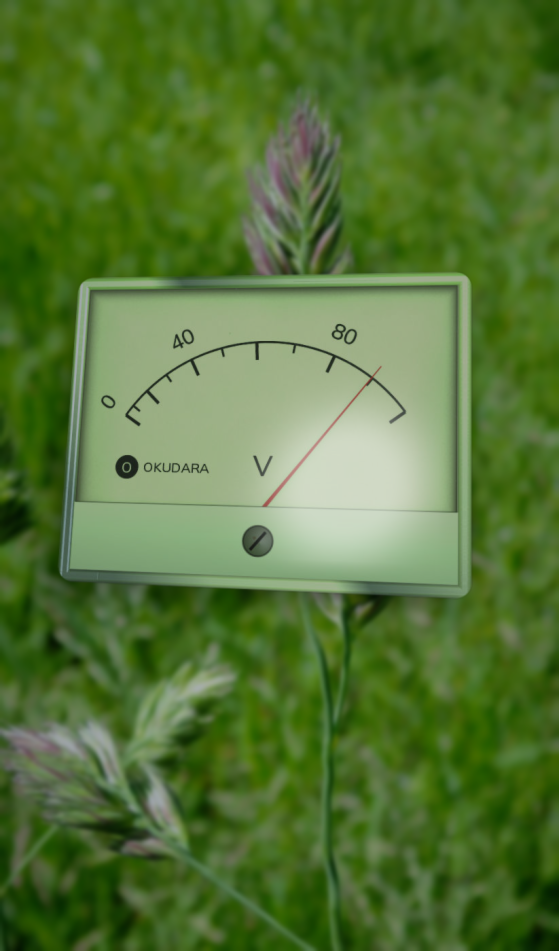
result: 90 V
